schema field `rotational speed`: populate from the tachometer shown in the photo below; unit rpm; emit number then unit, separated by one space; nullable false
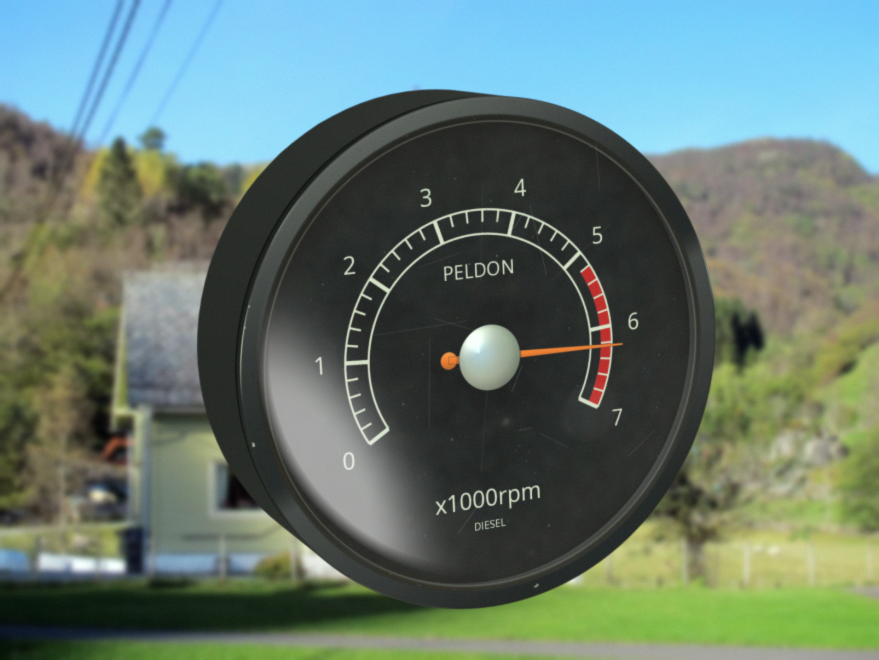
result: 6200 rpm
